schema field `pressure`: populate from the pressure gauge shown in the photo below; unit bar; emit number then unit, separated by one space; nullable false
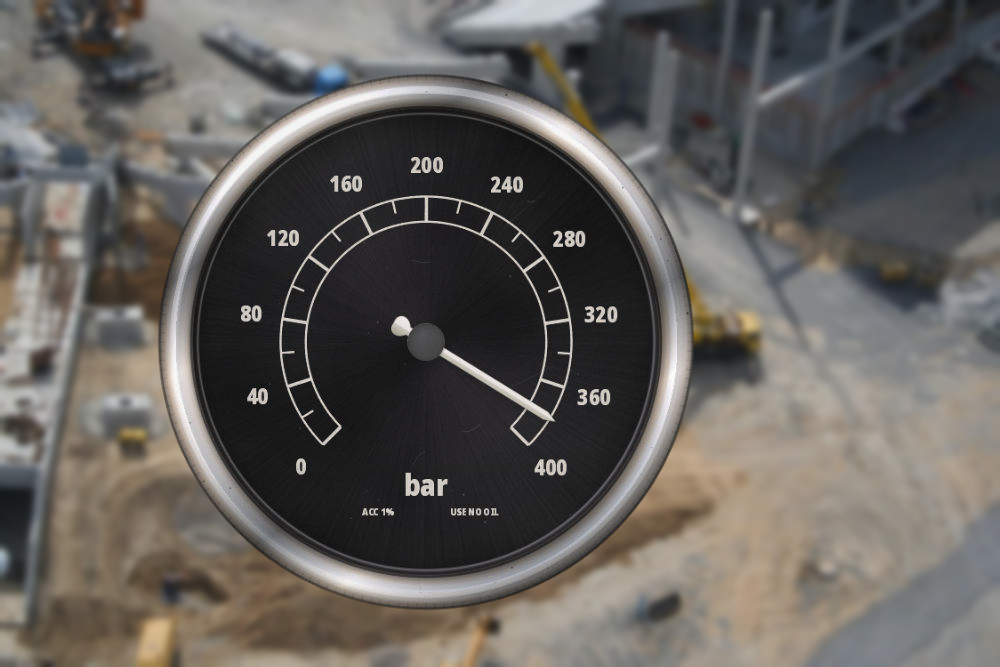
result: 380 bar
